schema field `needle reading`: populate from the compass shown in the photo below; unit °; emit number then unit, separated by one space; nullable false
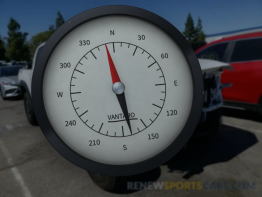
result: 350 °
